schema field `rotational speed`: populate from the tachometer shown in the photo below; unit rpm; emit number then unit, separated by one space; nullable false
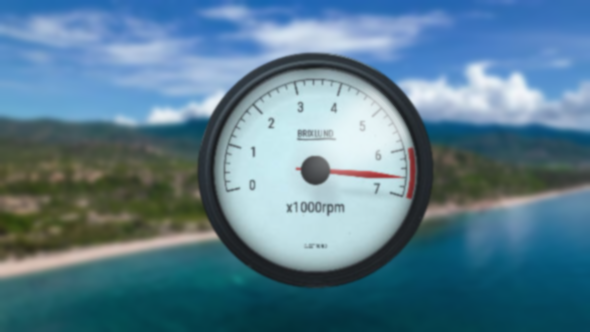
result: 6600 rpm
